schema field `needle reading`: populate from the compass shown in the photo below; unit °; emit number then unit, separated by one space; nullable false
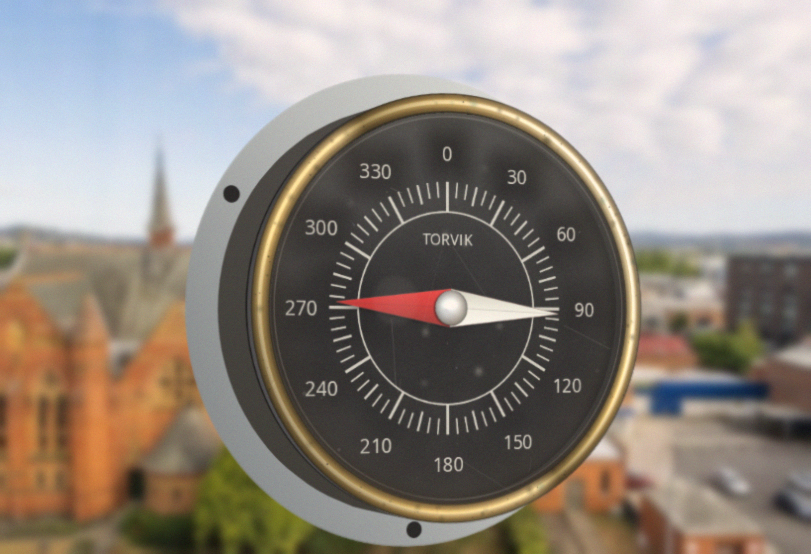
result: 272.5 °
